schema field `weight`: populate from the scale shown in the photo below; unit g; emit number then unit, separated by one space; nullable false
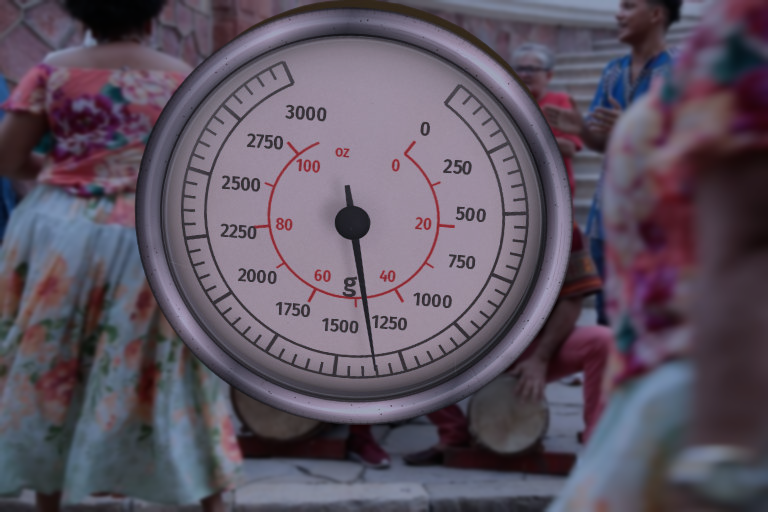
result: 1350 g
